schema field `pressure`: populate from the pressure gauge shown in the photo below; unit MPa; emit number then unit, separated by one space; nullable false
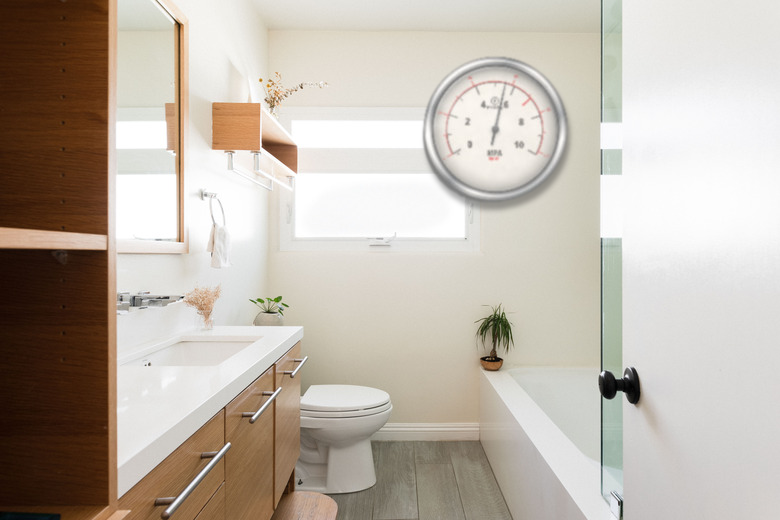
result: 5.5 MPa
